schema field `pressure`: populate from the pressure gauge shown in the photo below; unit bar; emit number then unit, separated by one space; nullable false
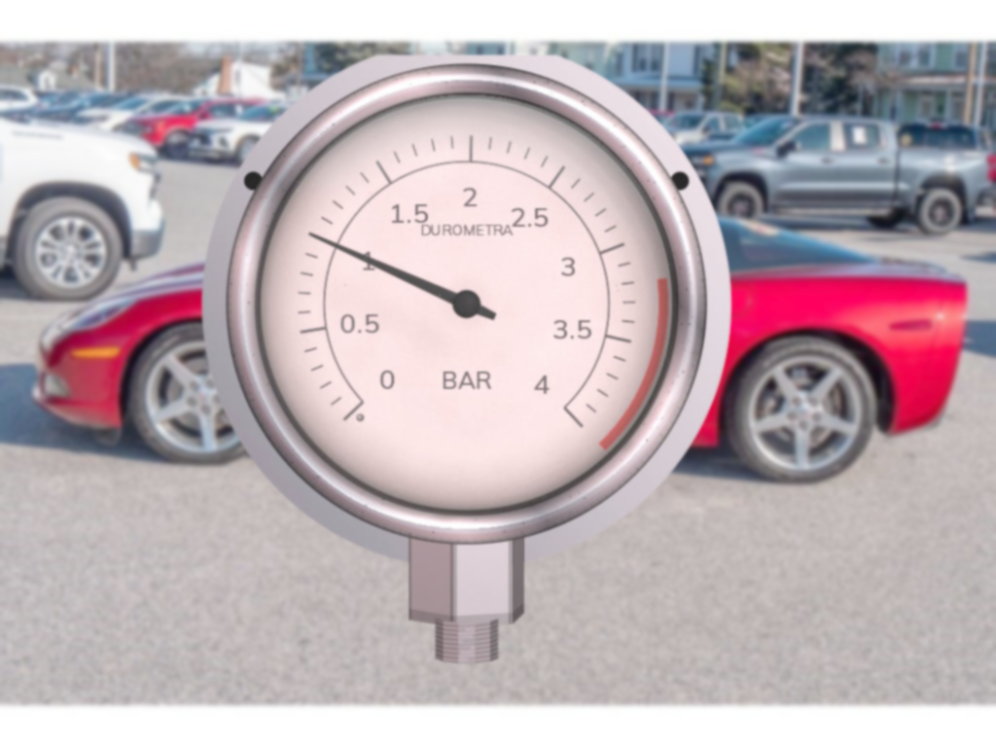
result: 1 bar
